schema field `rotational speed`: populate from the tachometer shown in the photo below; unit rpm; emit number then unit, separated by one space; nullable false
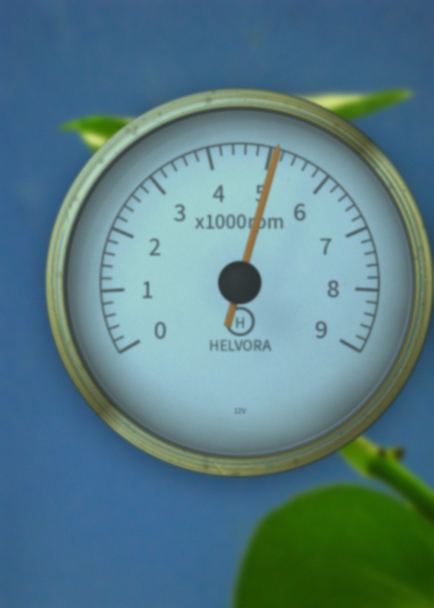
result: 5100 rpm
